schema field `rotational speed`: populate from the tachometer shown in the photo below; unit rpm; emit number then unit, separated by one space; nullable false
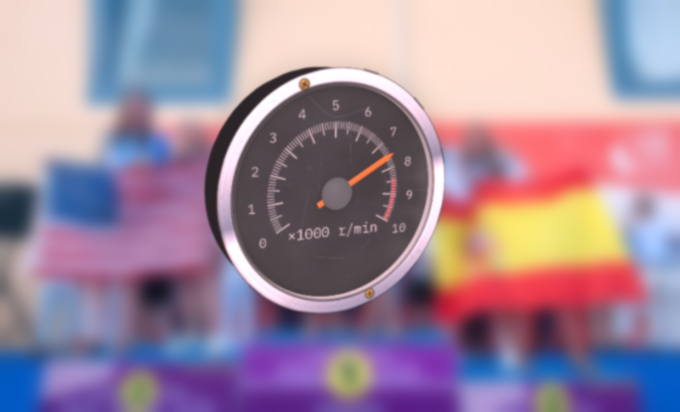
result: 7500 rpm
